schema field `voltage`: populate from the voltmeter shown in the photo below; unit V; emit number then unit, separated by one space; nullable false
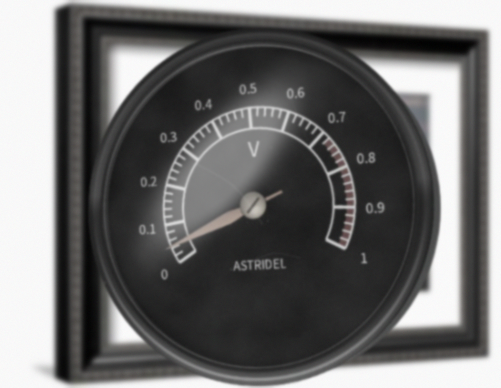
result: 0.04 V
